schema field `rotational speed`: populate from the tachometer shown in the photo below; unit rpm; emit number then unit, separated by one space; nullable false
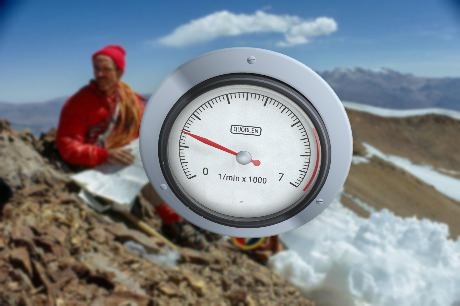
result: 1500 rpm
